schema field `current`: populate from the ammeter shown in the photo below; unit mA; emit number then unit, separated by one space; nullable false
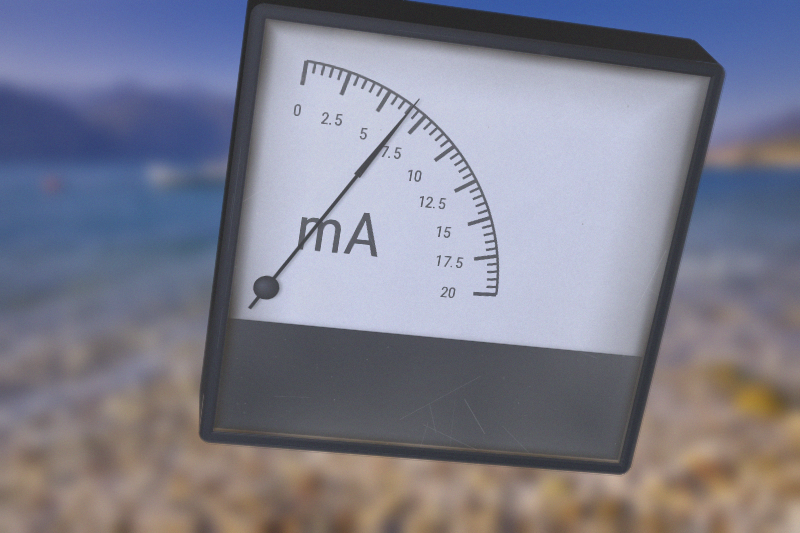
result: 6.5 mA
